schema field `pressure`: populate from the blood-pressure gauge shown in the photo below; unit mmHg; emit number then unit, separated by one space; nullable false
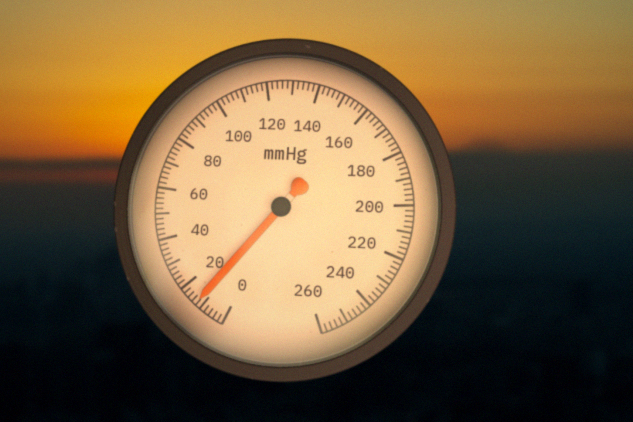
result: 12 mmHg
